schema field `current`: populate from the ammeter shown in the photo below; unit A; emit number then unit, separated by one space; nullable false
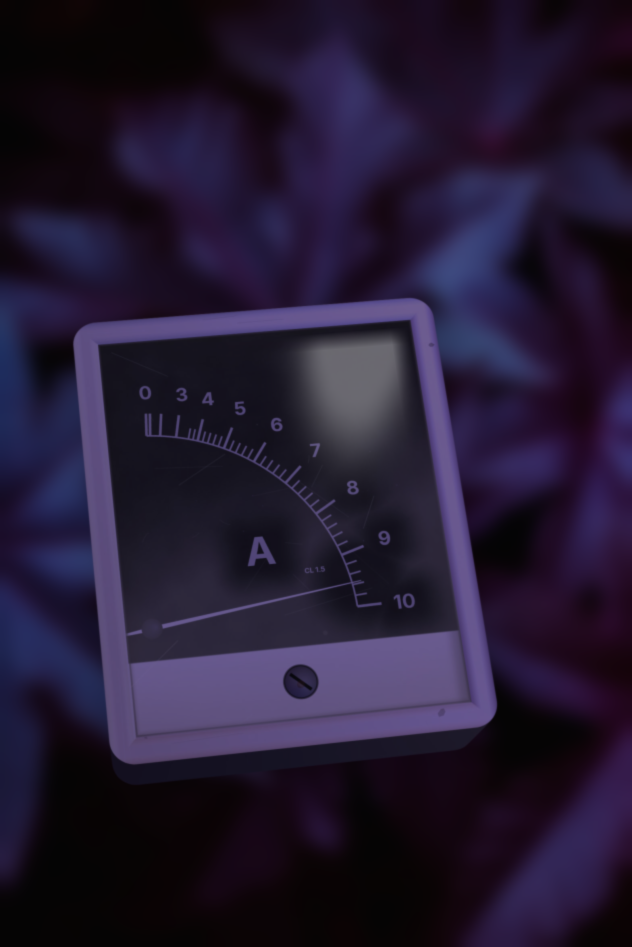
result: 9.6 A
